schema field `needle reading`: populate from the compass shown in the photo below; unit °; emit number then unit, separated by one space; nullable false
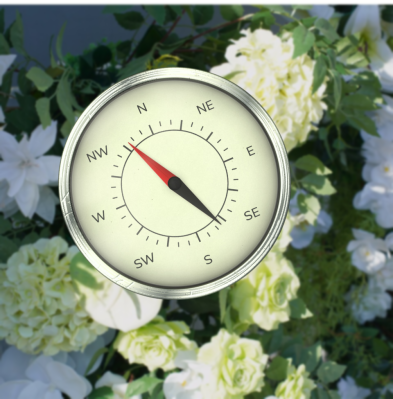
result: 335 °
